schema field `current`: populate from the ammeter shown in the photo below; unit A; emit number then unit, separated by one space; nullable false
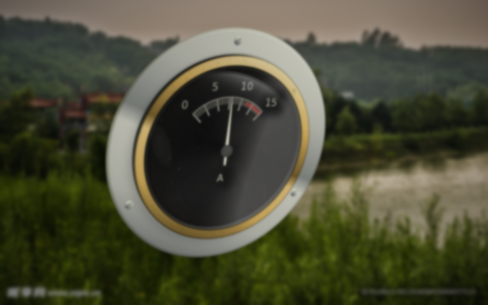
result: 7.5 A
